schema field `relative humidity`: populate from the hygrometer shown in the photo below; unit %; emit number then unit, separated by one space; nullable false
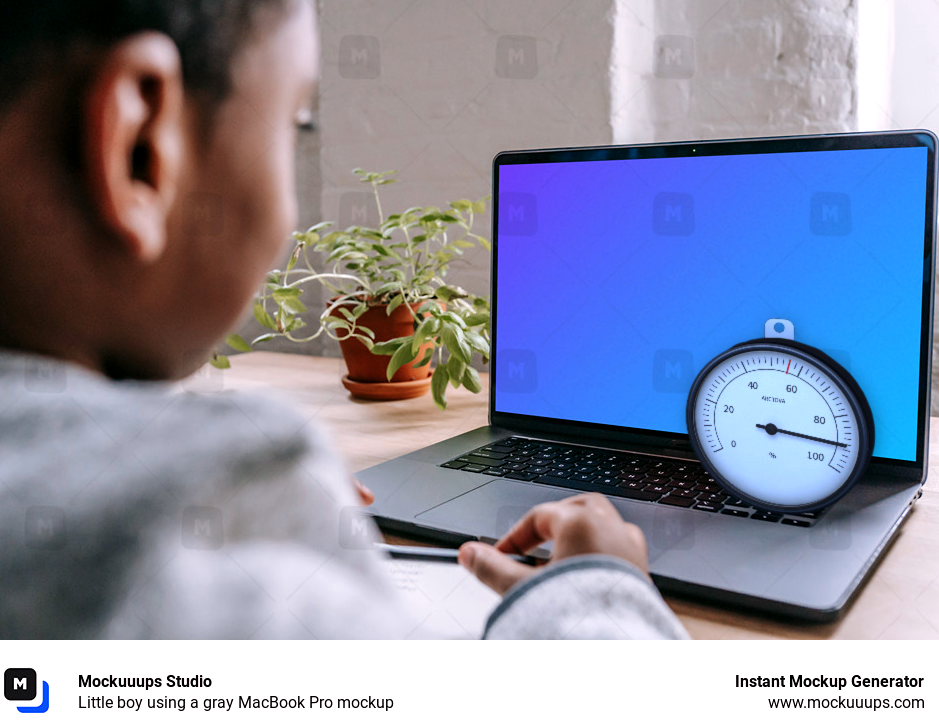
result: 90 %
